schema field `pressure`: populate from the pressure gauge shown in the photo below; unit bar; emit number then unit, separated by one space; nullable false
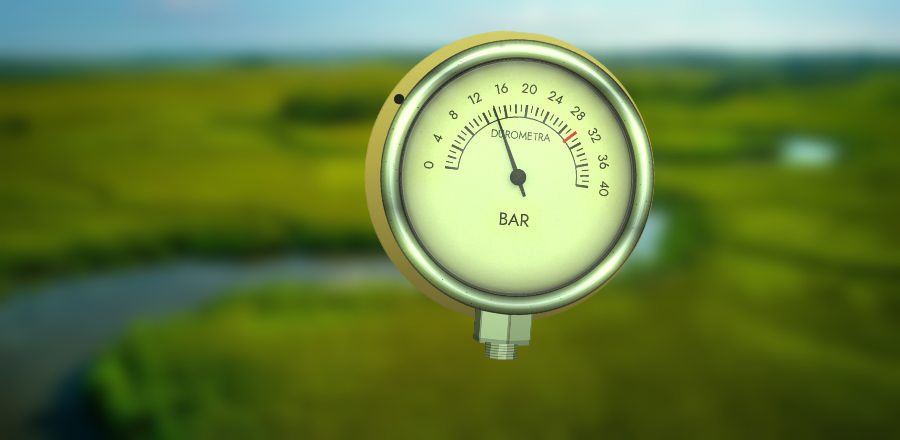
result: 14 bar
